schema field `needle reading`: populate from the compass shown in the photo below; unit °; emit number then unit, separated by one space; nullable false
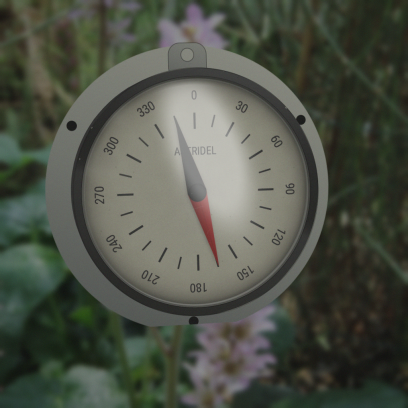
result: 165 °
